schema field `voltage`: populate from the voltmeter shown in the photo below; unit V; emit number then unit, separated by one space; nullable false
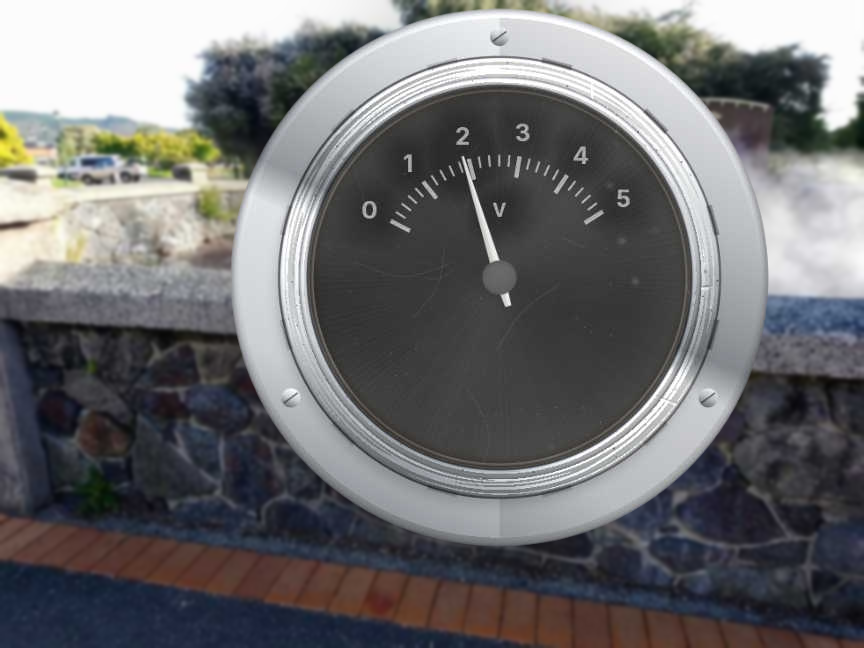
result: 1.9 V
